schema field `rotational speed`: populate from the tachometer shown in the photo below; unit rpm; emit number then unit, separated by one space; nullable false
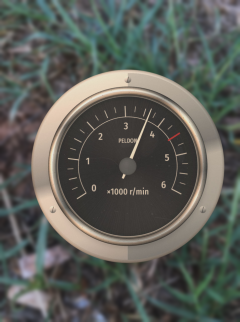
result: 3625 rpm
